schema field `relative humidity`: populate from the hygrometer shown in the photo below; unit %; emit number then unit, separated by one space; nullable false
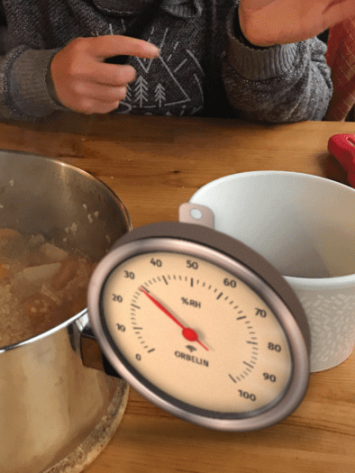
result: 30 %
